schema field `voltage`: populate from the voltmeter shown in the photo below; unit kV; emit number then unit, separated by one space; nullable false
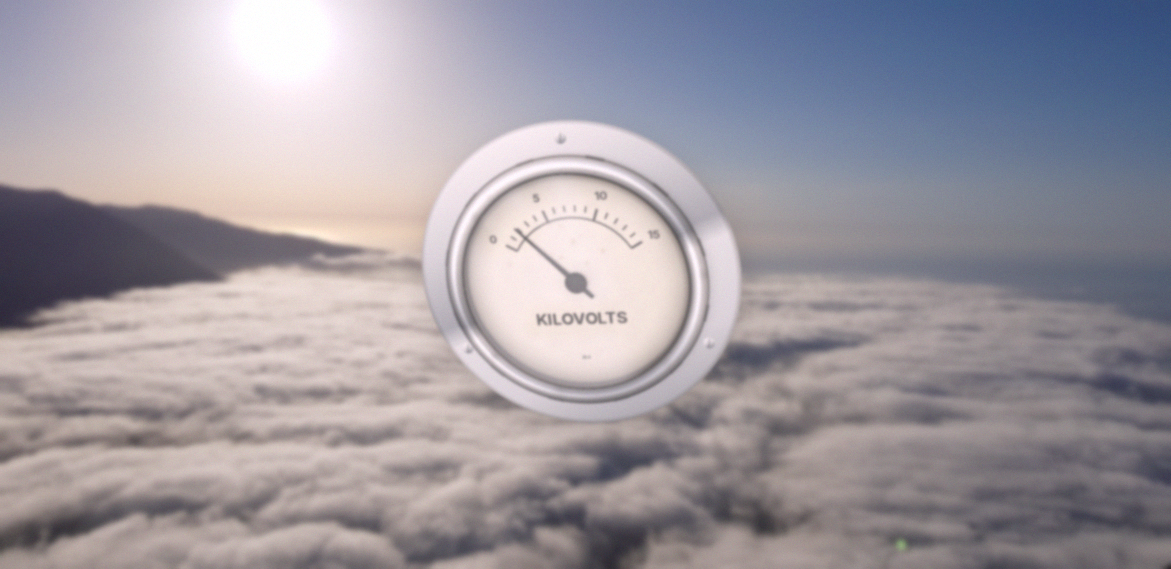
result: 2 kV
